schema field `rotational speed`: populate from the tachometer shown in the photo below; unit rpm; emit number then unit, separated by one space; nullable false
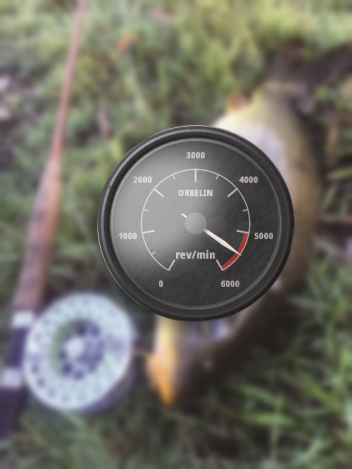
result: 5500 rpm
